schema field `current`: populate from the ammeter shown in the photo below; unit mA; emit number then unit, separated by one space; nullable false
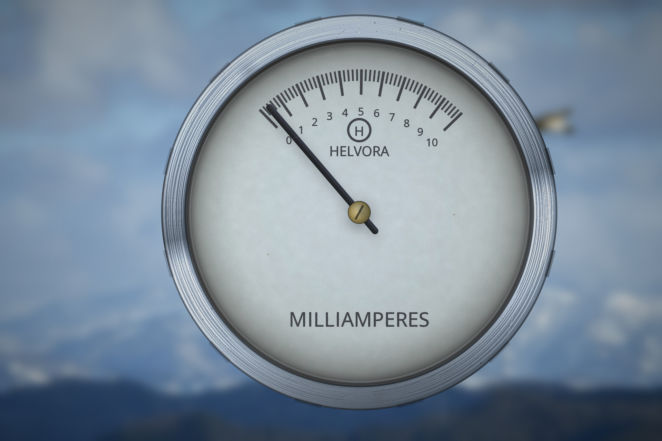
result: 0.4 mA
